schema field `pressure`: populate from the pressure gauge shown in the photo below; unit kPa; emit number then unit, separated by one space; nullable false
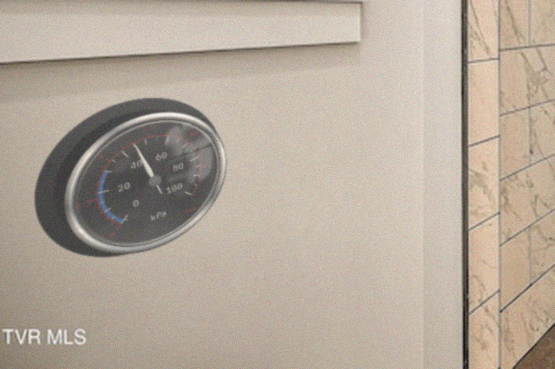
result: 45 kPa
